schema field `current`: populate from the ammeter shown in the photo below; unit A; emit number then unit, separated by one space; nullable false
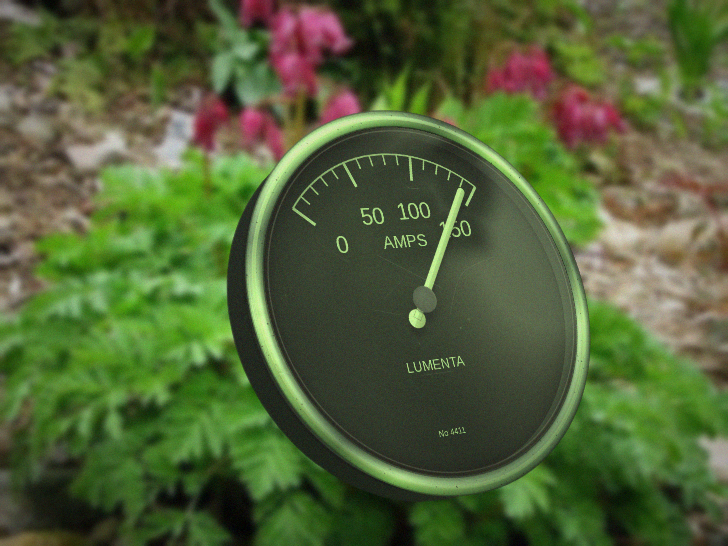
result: 140 A
